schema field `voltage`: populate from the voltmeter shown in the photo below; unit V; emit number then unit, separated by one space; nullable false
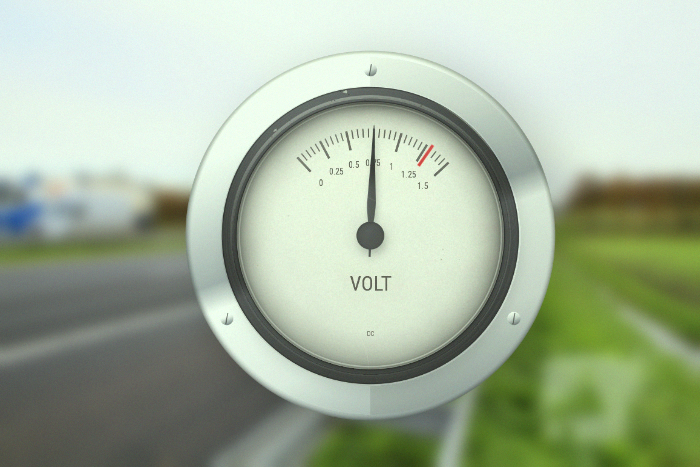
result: 0.75 V
